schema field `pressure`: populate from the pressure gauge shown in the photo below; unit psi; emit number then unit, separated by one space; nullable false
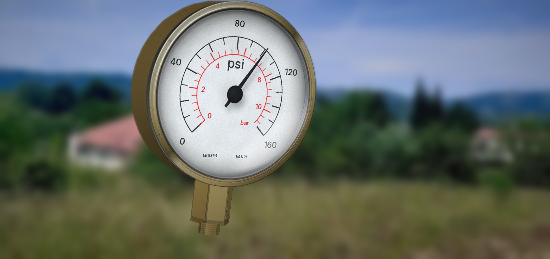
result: 100 psi
